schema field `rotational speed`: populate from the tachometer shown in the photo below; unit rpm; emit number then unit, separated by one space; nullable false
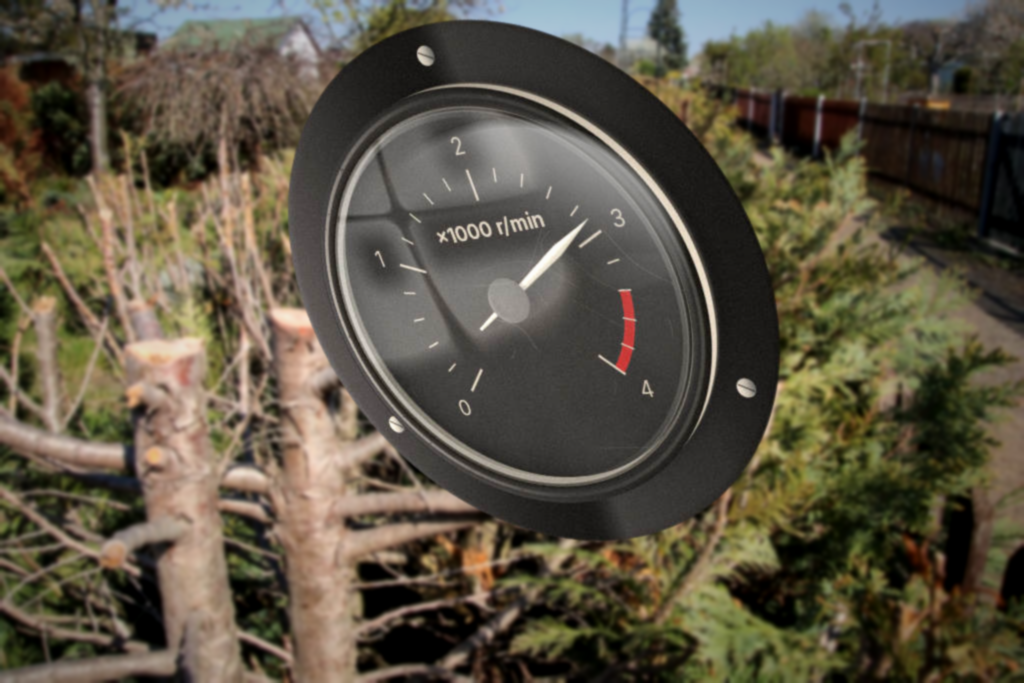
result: 2900 rpm
